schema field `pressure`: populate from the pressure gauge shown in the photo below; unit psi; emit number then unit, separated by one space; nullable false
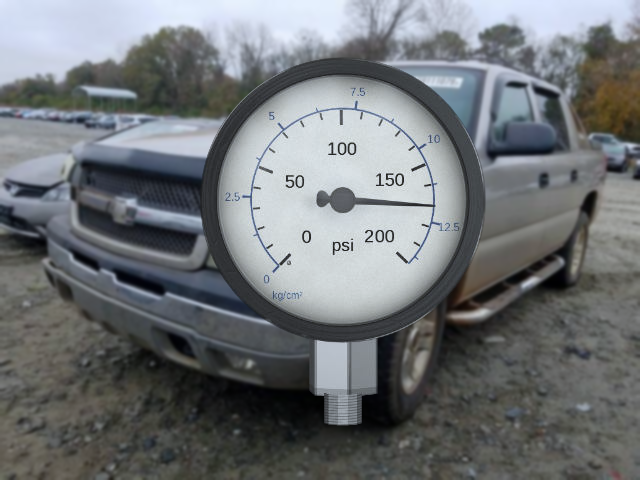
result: 170 psi
